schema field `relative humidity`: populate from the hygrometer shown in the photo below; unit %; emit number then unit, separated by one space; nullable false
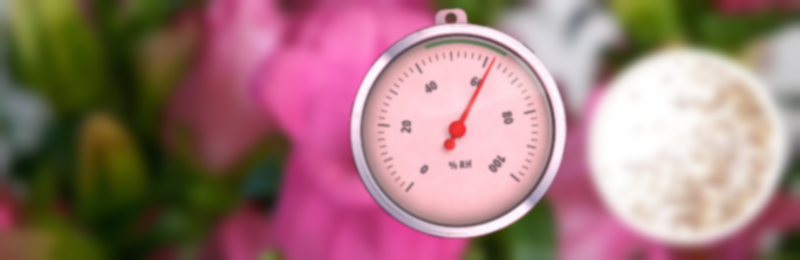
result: 62 %
